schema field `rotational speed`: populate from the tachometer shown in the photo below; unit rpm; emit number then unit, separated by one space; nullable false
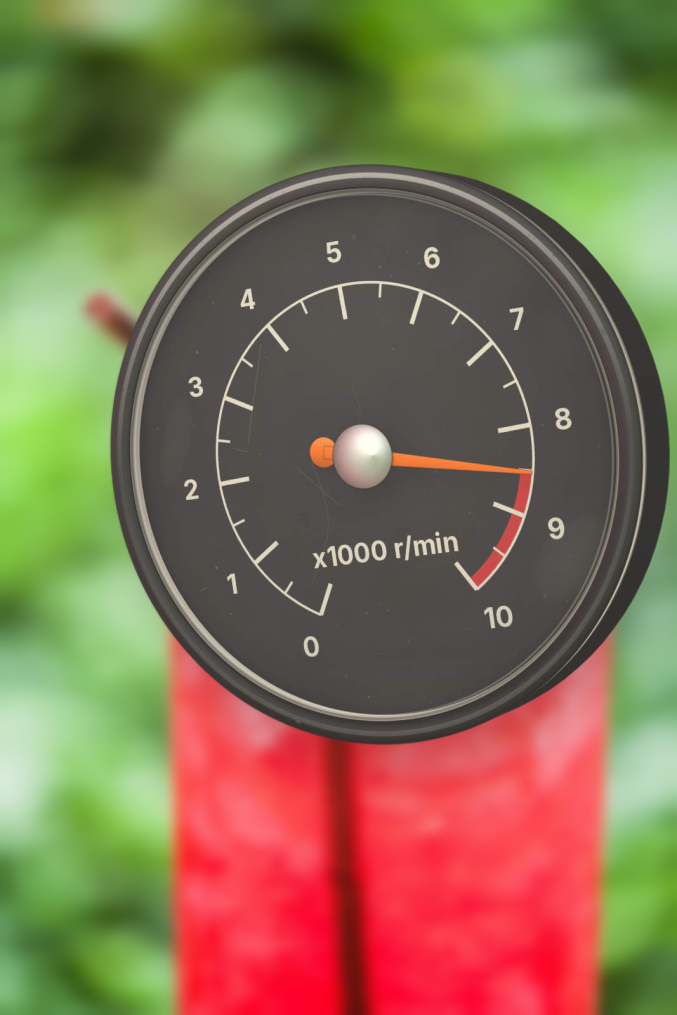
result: 8500 rpm
